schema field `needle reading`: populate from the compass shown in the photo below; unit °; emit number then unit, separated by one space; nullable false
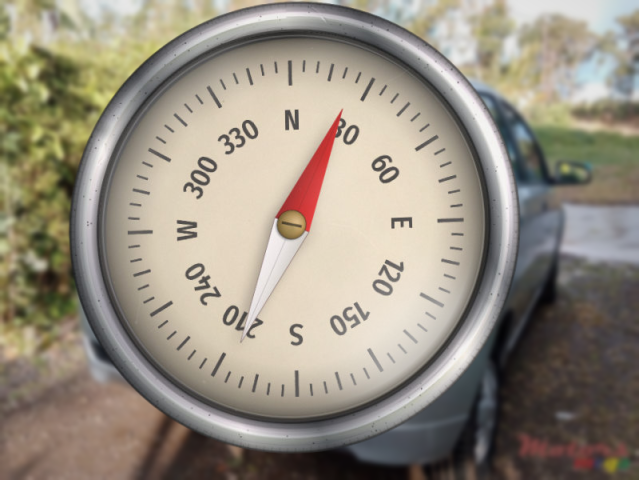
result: 25 °
